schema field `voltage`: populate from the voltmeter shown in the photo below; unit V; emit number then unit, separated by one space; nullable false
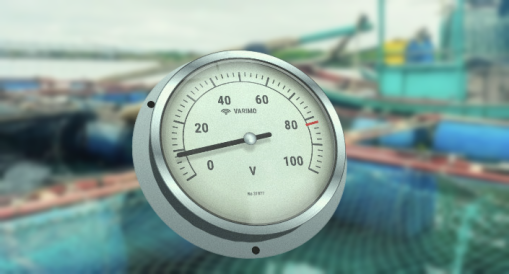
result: 8 V
